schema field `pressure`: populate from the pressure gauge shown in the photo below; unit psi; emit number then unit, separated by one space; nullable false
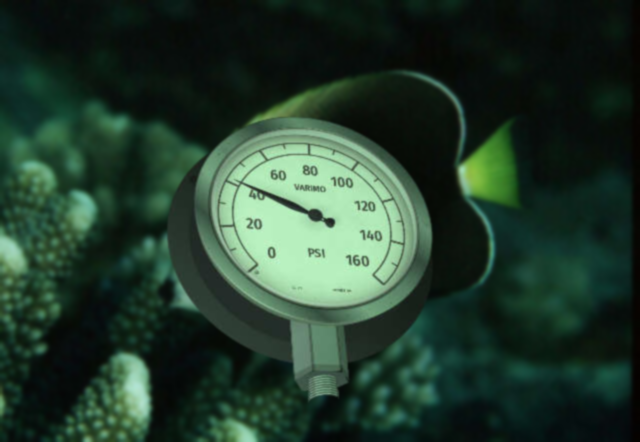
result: 40 psi
